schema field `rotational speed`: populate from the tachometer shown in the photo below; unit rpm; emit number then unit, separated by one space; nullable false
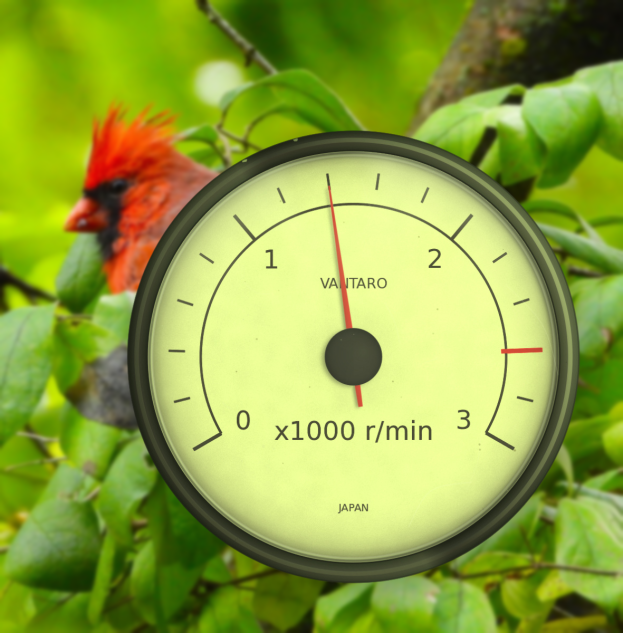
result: 1400 rpm
